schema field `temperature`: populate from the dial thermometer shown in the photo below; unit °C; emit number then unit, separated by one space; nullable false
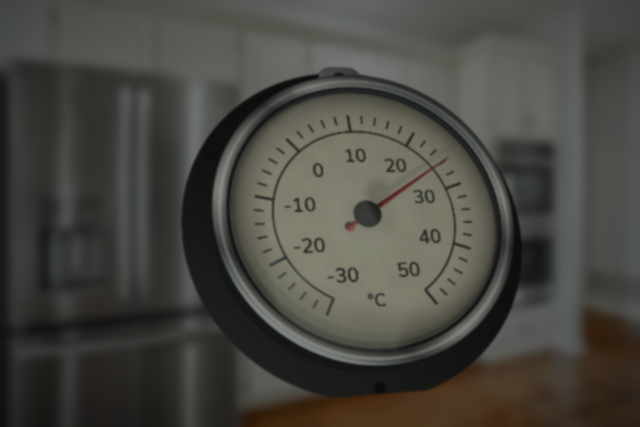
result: 26 °C
